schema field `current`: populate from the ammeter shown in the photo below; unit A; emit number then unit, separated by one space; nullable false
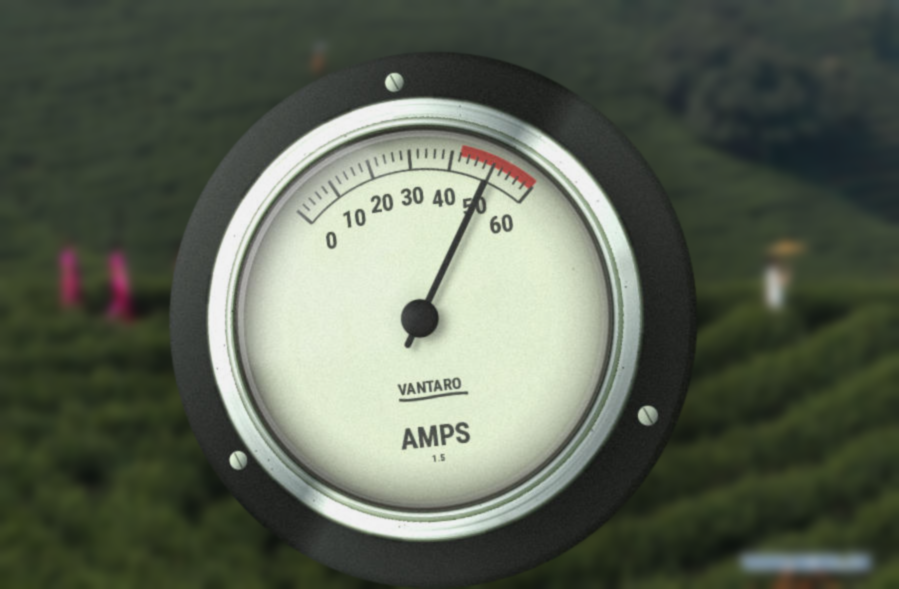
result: 50 A
